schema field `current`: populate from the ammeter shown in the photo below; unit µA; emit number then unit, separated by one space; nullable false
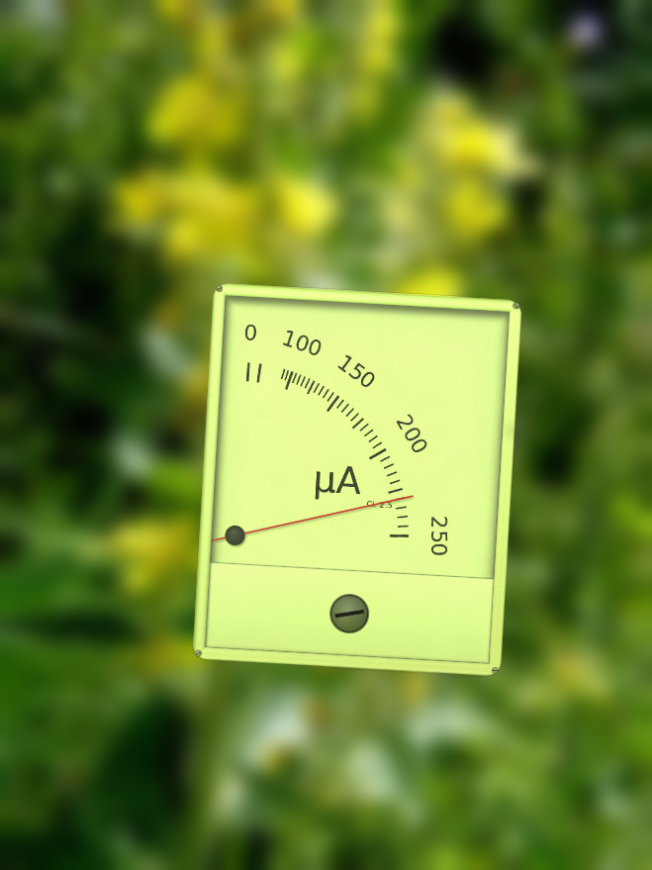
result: 230 µA
